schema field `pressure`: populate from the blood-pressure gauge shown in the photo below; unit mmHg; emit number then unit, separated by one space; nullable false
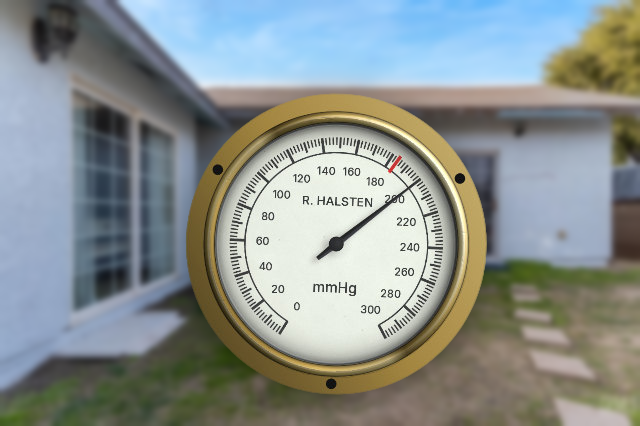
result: 200 mmHg
